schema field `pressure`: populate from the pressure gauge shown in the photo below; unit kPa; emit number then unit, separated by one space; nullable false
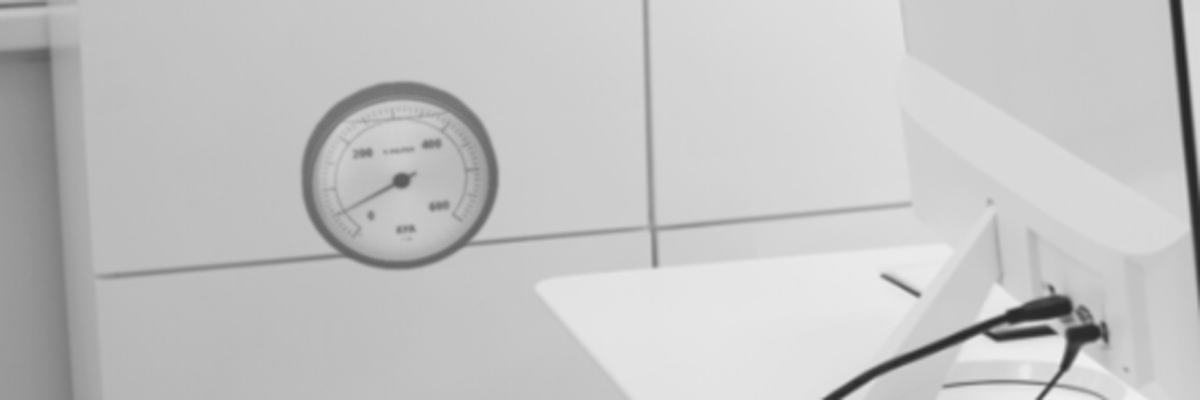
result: 50 kPa
